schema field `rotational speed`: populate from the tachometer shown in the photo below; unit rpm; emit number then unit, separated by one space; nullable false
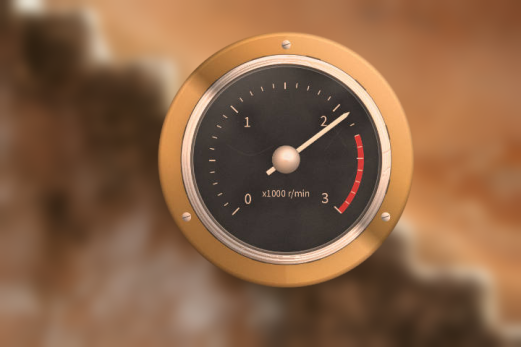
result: 2100 rpm
